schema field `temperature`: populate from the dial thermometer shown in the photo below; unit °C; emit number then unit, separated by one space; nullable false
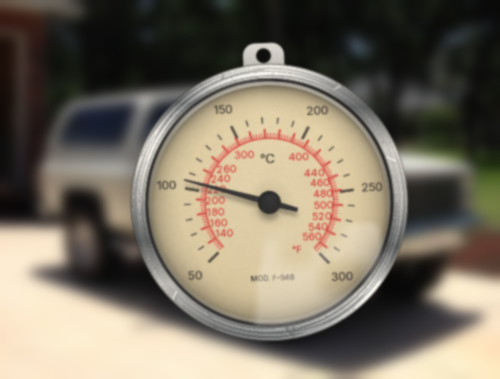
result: 105 °C
